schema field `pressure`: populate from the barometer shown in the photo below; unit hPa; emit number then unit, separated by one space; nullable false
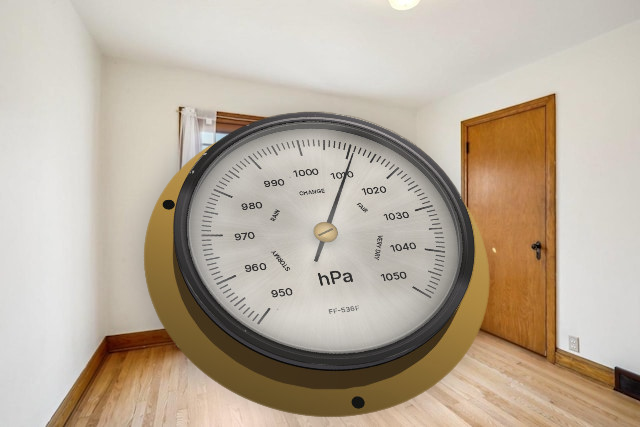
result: 1011 hPa
